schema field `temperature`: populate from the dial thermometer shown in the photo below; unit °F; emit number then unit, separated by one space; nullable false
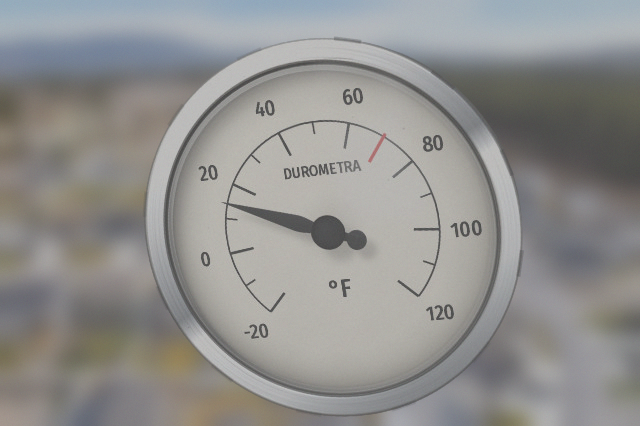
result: 15 °F
